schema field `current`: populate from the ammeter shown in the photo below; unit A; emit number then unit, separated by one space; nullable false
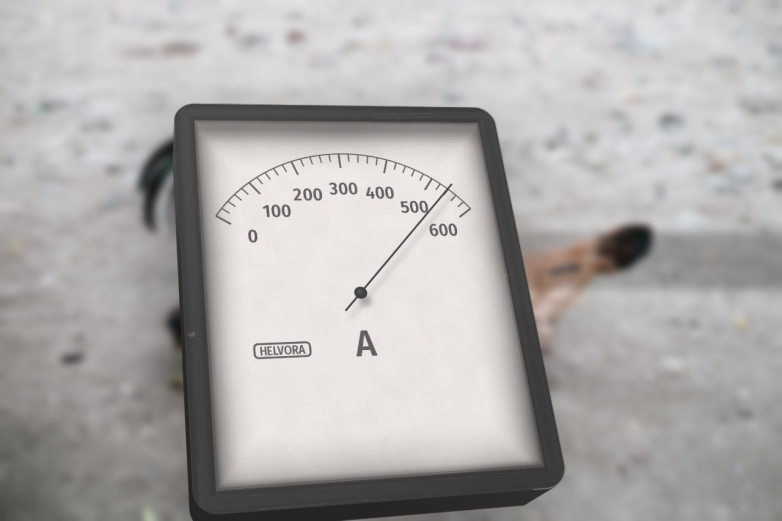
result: 540 A
